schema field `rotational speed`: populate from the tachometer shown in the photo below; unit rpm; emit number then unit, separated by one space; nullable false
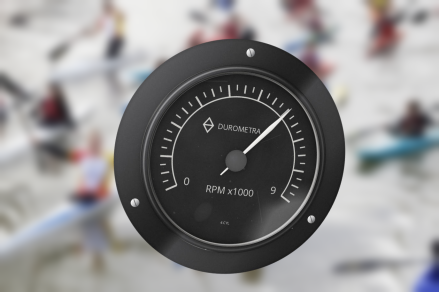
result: 6000 rpm
